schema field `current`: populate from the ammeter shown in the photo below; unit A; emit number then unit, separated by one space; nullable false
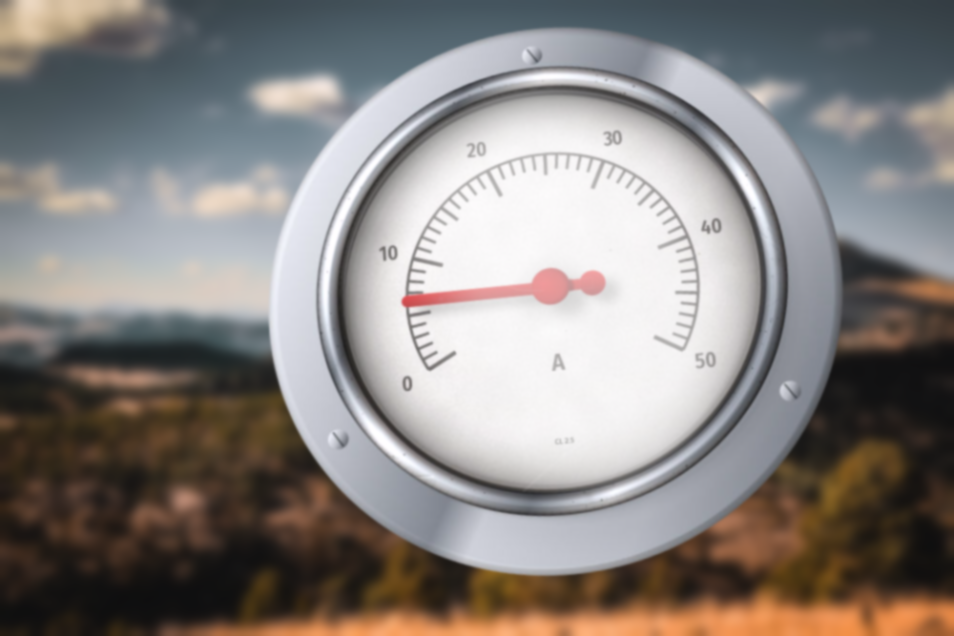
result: 6 A
